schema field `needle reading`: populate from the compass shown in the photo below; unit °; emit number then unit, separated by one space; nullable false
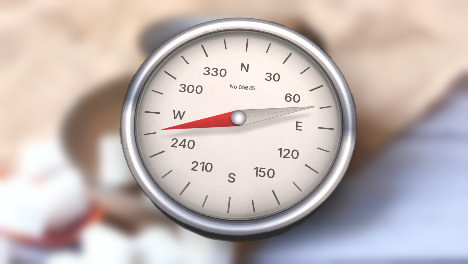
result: 255 °
